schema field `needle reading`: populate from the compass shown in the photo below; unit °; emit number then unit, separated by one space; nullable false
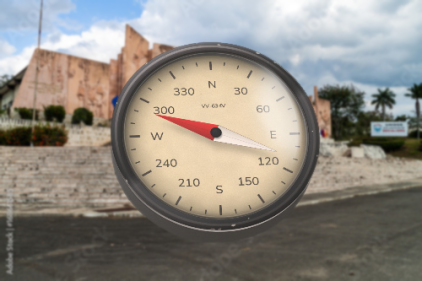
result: 290 °
